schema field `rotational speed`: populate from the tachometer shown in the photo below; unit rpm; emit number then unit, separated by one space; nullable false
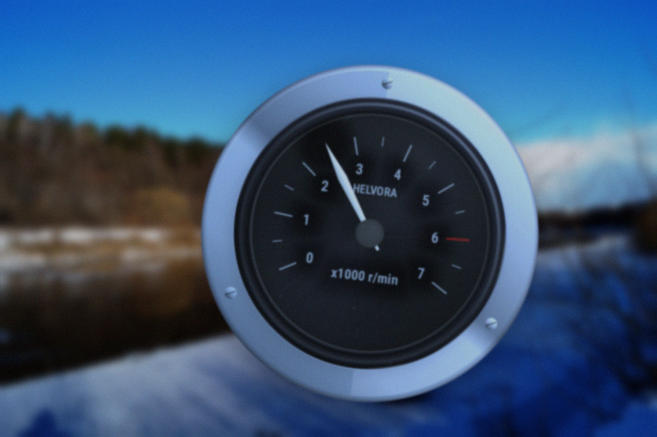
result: 2500 rpm
